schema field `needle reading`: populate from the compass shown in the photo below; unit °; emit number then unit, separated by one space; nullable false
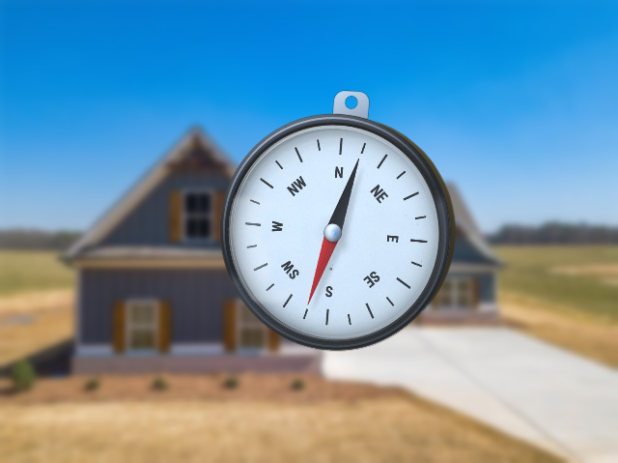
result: 195 °
